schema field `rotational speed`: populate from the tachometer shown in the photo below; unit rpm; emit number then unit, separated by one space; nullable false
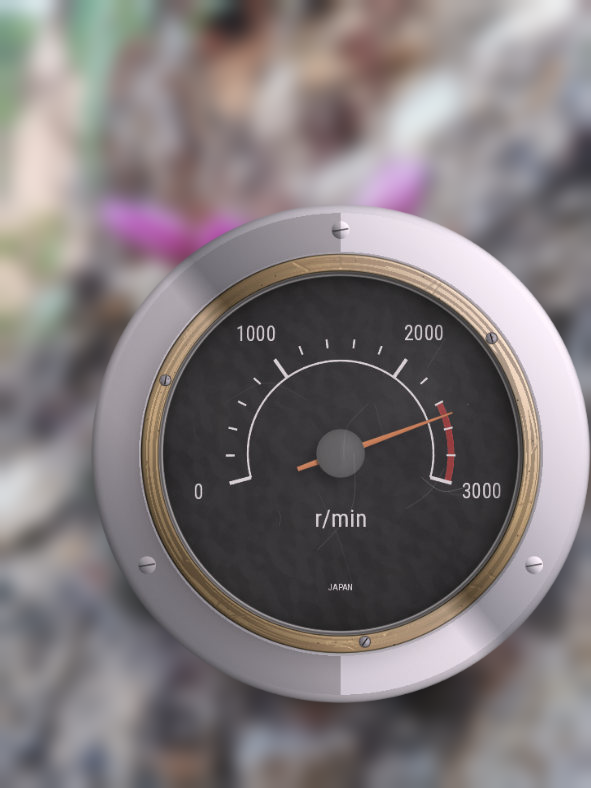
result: 2500 rpm
